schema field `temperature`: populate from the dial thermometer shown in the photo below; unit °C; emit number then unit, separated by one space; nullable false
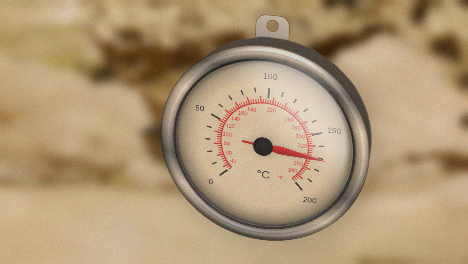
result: 170 °C
